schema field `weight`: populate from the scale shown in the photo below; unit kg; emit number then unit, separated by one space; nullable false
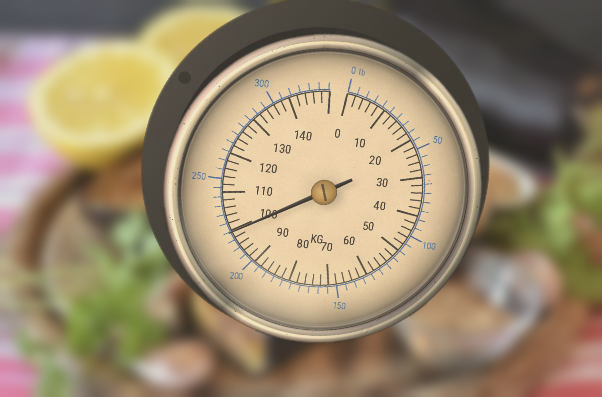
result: 100 kg
